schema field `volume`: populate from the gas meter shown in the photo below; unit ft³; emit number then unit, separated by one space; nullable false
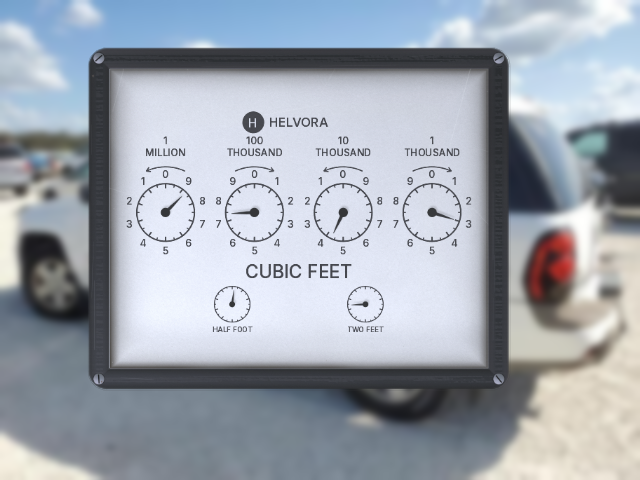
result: 874300 ft³
